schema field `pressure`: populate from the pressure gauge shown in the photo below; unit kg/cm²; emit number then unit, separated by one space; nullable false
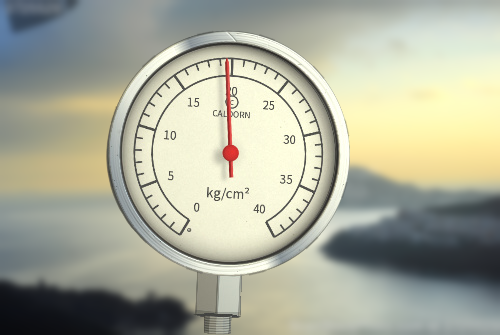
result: 19.5 kg/cm²
